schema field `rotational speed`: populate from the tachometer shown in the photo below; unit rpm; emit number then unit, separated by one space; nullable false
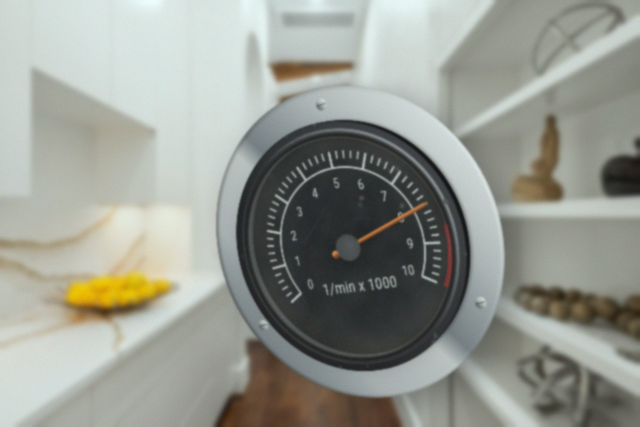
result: 8000 rpm
